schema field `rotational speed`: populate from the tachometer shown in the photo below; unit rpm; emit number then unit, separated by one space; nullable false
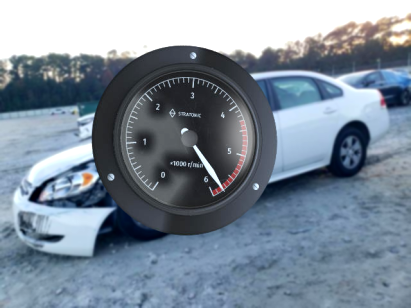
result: 5800 rpm
